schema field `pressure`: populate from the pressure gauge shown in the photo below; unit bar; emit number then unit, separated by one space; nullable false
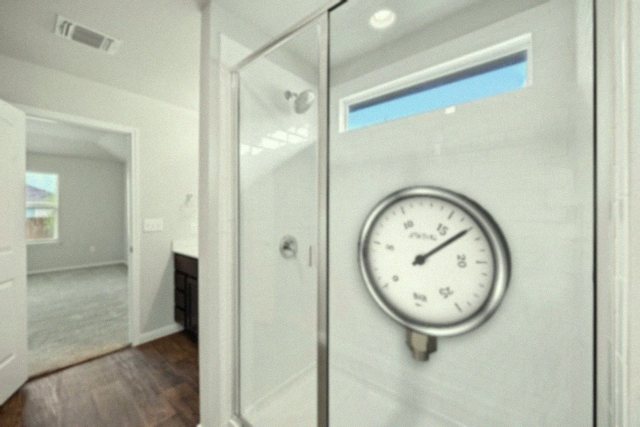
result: 17 bar
